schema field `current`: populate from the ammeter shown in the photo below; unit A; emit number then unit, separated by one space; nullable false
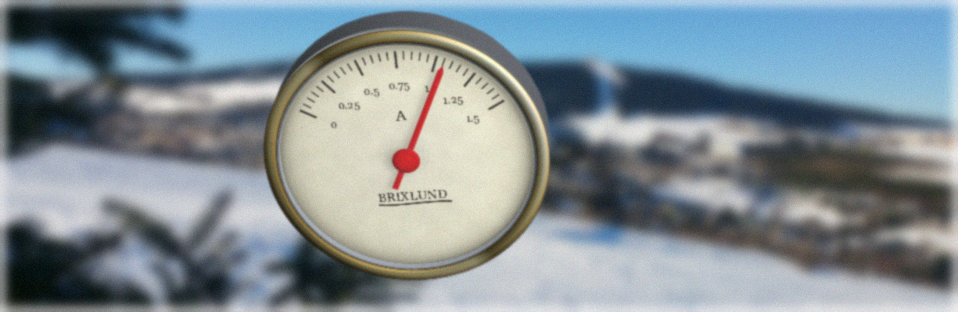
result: 1.05 A
